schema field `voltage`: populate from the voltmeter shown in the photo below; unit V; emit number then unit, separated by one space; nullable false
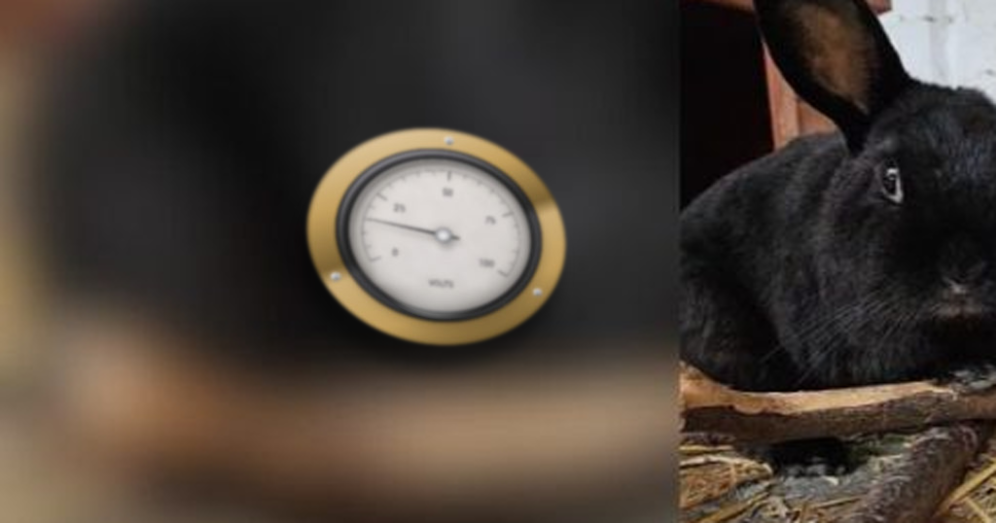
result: 15 V
